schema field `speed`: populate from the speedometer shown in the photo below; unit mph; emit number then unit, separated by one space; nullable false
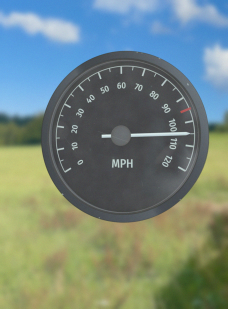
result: 105 mph
